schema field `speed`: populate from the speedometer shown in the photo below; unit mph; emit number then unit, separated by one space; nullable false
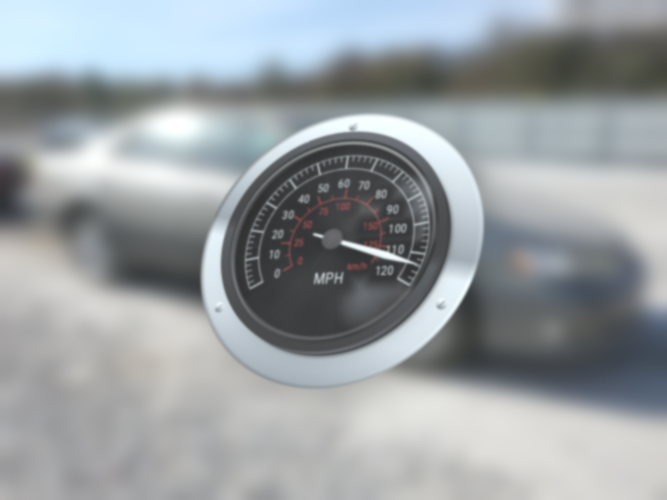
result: 114 mph
